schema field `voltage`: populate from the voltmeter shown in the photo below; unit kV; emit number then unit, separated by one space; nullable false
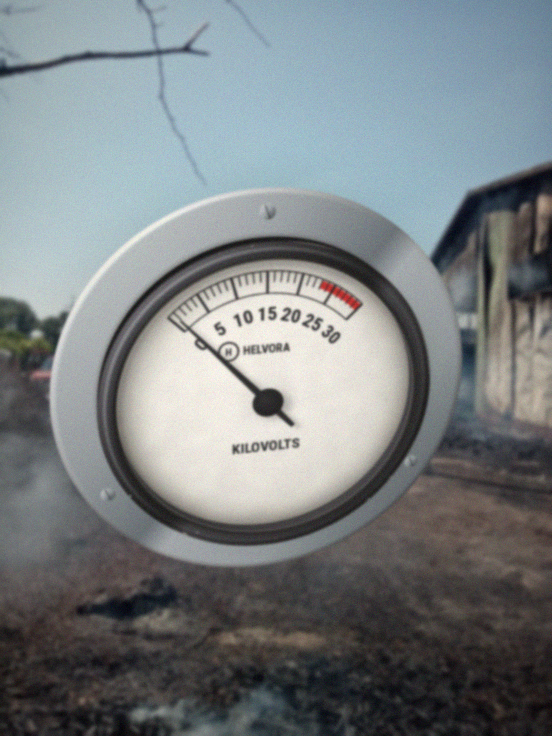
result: 1 kV
